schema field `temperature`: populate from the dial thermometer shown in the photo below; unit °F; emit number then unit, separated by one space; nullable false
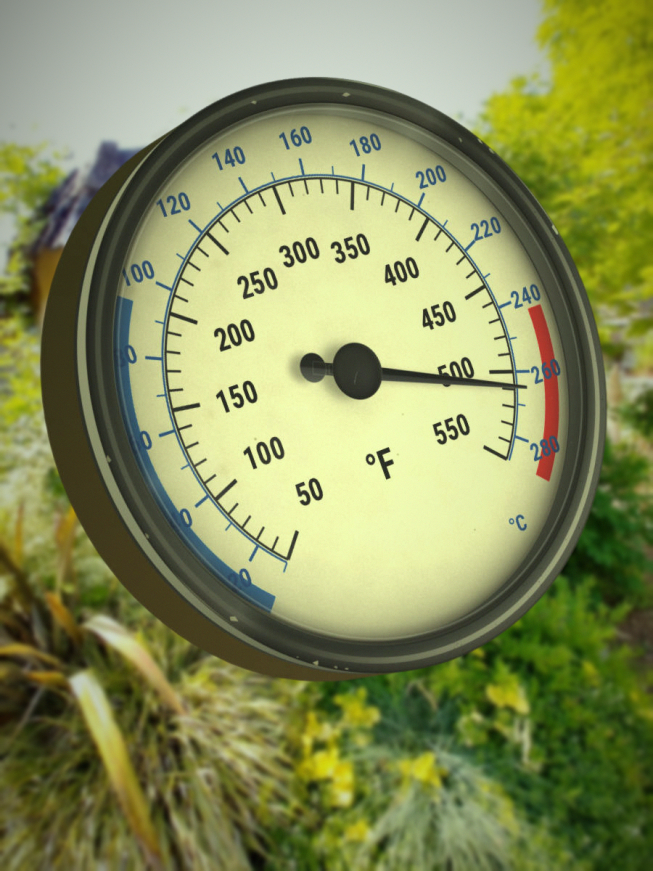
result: 510 °F
